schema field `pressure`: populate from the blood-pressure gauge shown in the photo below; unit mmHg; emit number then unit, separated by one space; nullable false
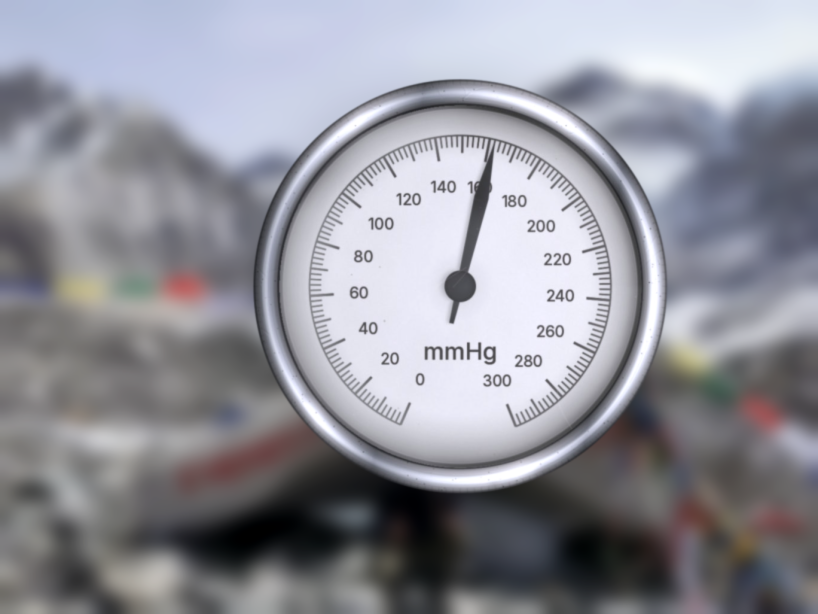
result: 162 mmHg
